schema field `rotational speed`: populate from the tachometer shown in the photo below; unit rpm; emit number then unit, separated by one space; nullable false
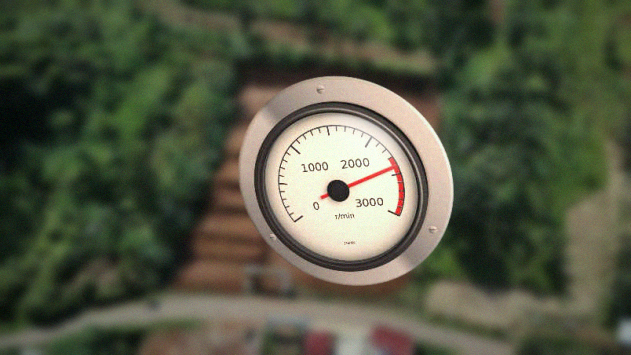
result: 2400 rpm
